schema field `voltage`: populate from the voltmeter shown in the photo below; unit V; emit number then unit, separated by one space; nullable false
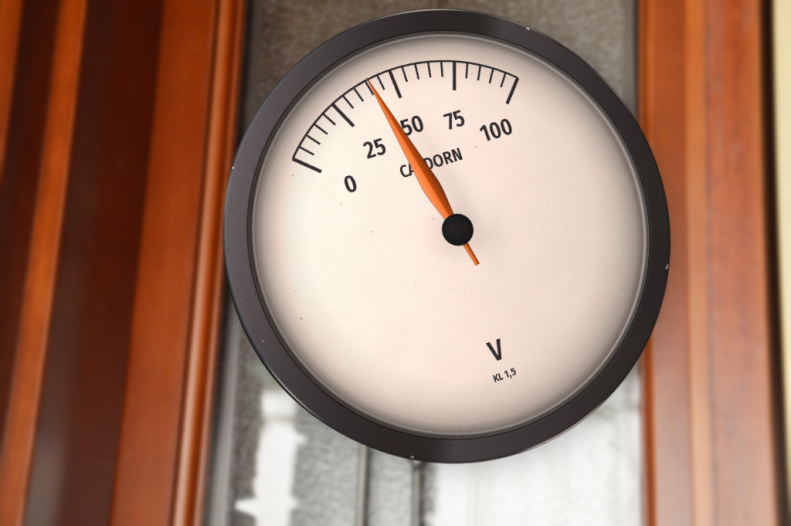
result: 40 V
